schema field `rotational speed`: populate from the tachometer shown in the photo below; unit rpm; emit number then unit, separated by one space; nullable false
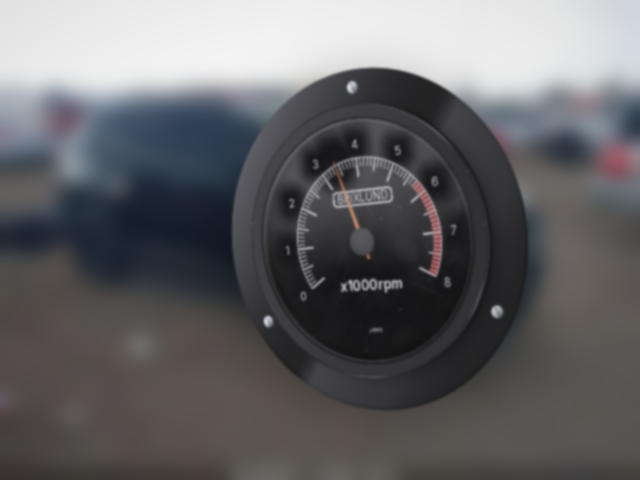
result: 3500 rpm
